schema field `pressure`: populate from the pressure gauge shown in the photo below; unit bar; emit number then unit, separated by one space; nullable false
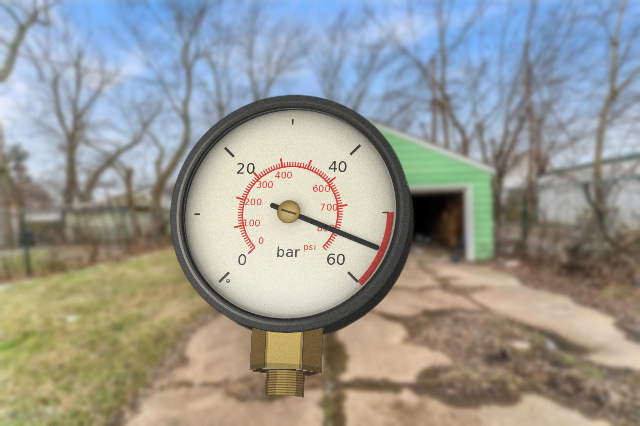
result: 55 bar
